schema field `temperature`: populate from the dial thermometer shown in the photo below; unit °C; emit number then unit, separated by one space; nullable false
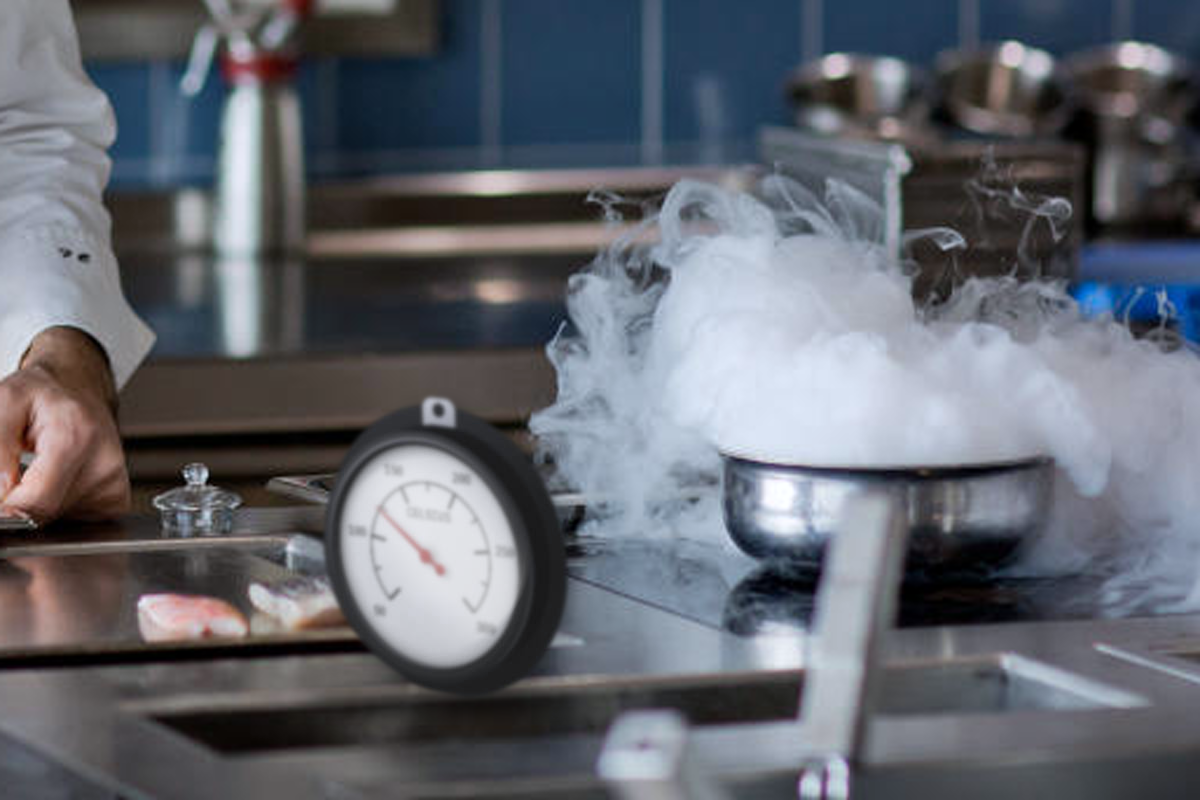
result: 125 °C
